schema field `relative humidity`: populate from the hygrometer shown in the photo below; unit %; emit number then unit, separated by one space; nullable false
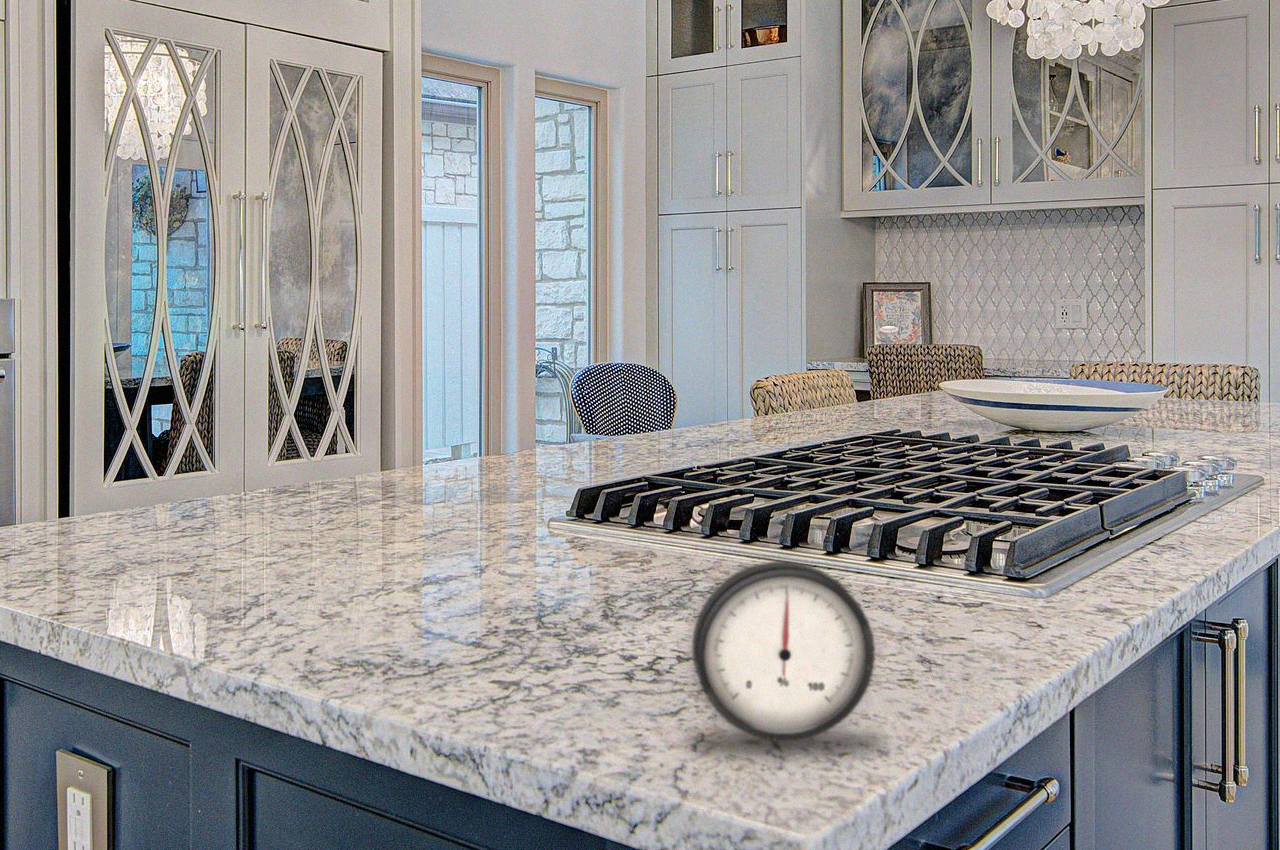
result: 50 %
